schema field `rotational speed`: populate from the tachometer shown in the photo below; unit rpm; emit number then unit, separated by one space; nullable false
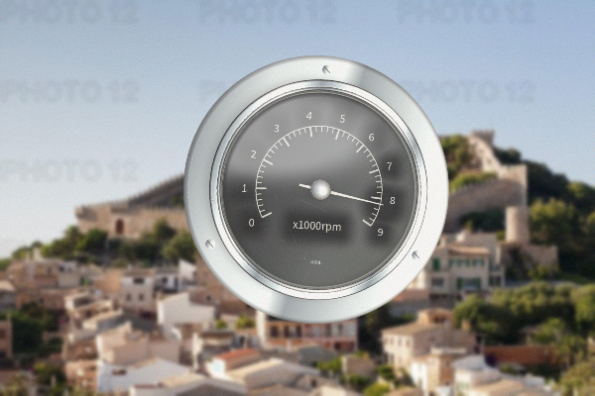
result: 8200 rpm
